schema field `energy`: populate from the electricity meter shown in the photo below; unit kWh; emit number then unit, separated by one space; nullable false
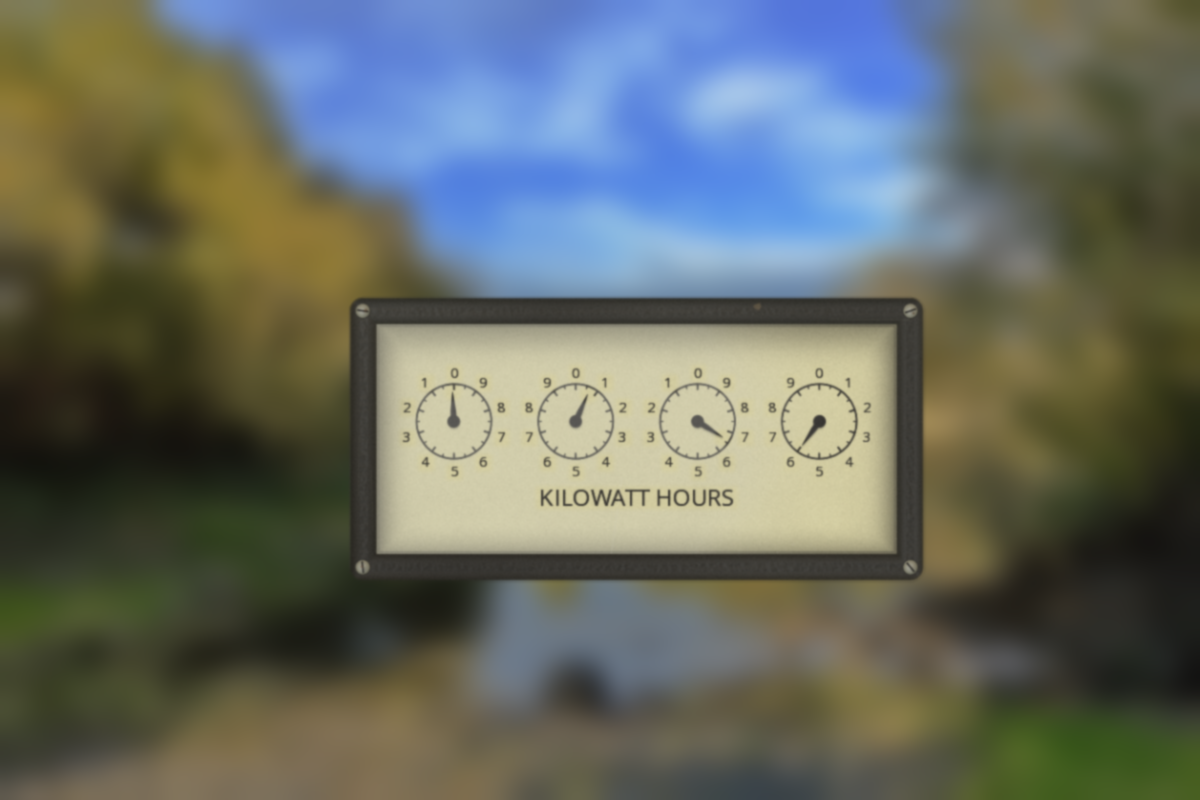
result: 66 kWh
